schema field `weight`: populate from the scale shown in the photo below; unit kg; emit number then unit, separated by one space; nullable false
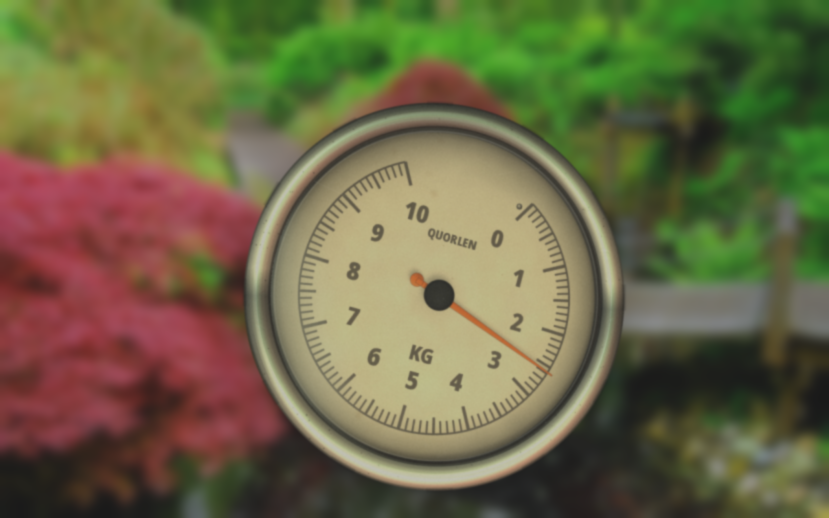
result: 2.6 kg
